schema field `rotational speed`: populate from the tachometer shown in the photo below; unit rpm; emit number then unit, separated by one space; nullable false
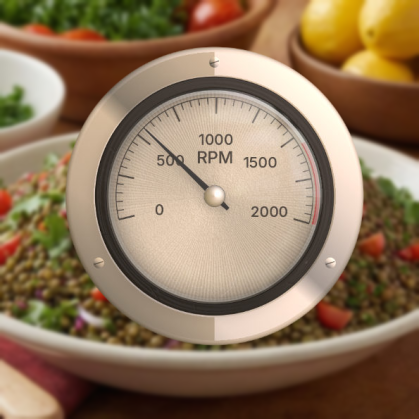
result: 550 rpm
